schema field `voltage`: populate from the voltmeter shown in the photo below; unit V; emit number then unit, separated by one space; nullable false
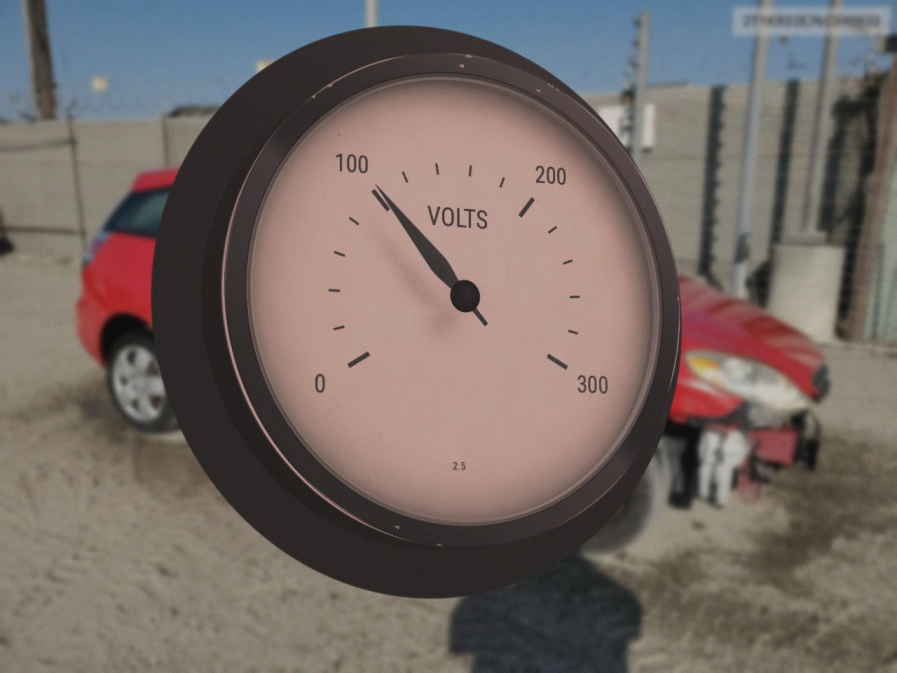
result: 100 V
